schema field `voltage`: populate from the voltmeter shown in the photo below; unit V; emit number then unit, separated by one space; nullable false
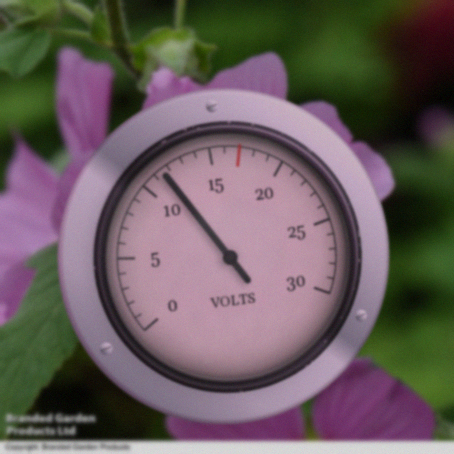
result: 11.5 V
